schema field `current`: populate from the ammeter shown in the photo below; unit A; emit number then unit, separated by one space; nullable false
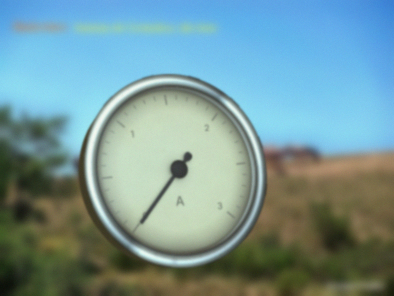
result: 0 A
